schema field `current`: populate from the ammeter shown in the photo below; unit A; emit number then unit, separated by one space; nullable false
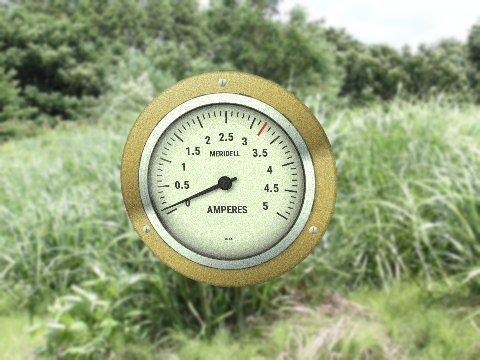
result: 0.1 A
